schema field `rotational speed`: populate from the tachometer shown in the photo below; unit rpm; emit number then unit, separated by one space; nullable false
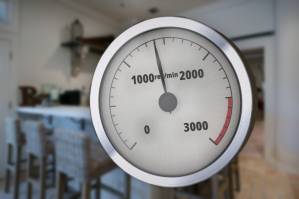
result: 1400 rpm
